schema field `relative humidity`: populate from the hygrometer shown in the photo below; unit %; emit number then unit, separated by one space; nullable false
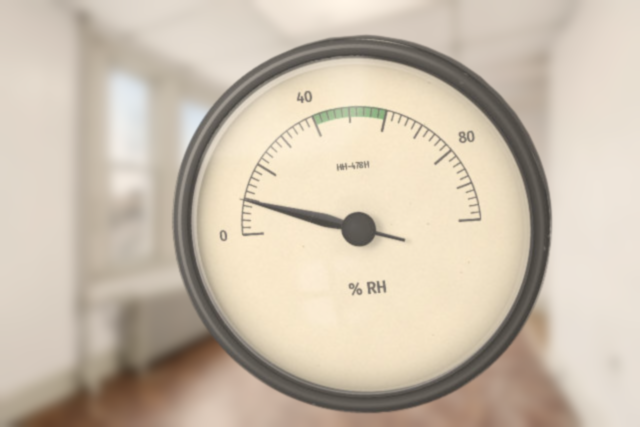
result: 10 %
